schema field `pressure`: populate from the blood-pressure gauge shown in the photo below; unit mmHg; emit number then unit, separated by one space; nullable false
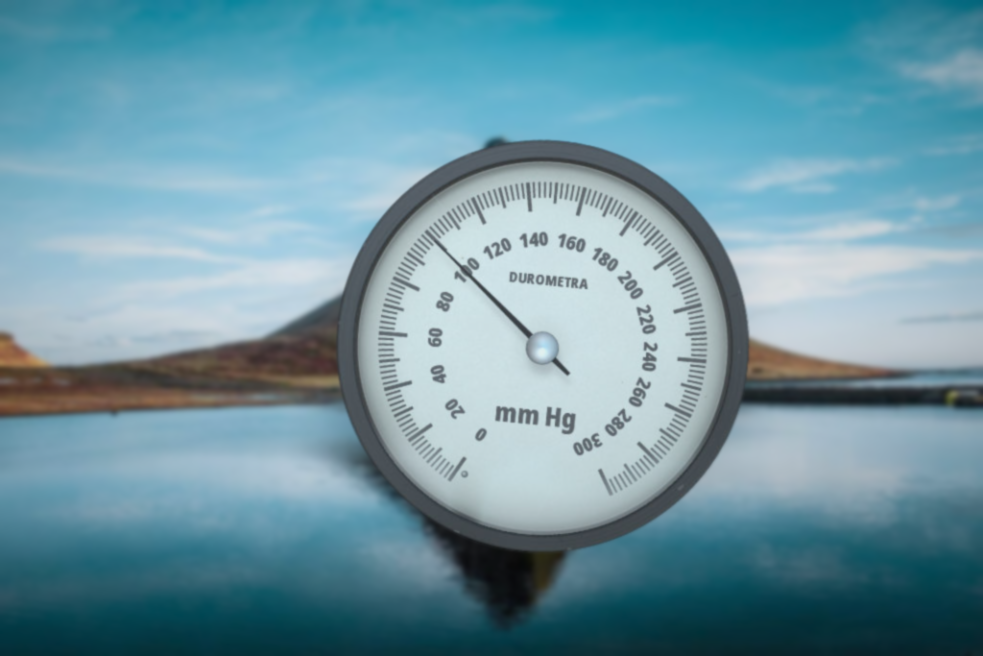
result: 100 mmHg
